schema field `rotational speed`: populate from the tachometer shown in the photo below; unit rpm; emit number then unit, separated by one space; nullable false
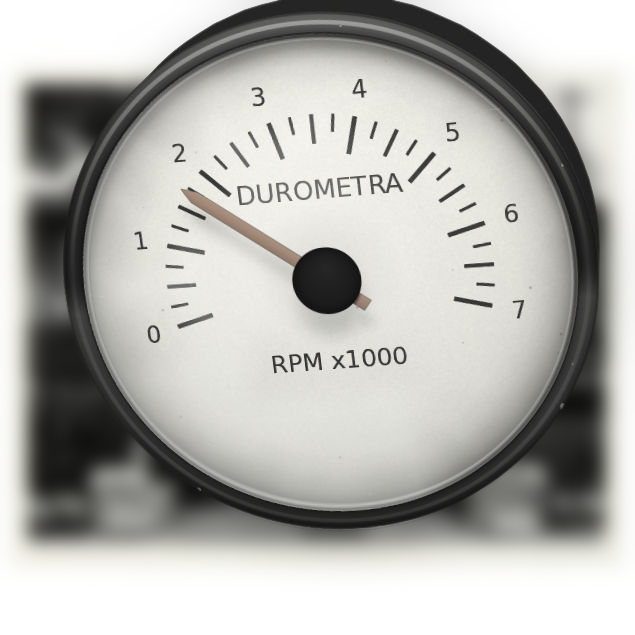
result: 1750 rpm
